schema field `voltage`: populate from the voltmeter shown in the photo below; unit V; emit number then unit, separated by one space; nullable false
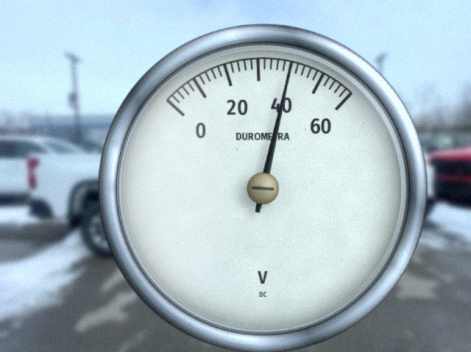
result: 40 V
